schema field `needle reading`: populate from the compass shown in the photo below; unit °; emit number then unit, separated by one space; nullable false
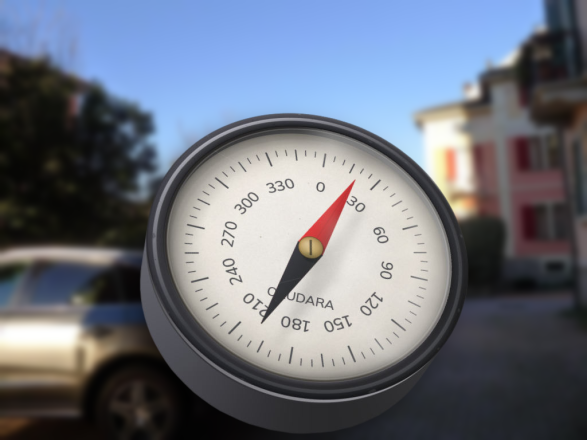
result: 20 °
